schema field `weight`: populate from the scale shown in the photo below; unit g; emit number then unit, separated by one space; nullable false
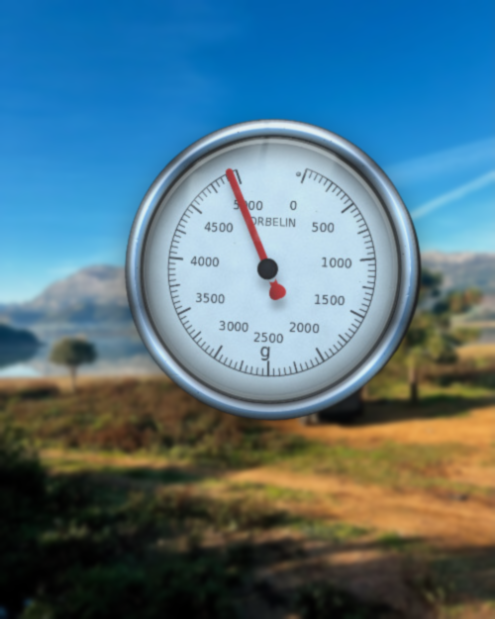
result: 4950 g
